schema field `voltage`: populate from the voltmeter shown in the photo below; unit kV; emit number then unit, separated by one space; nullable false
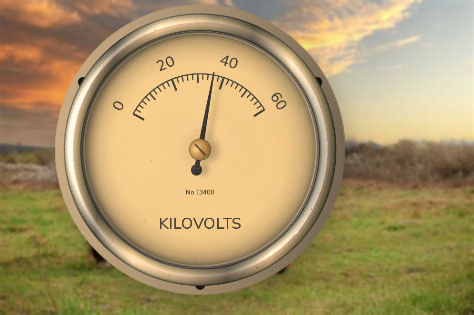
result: 36 kV
